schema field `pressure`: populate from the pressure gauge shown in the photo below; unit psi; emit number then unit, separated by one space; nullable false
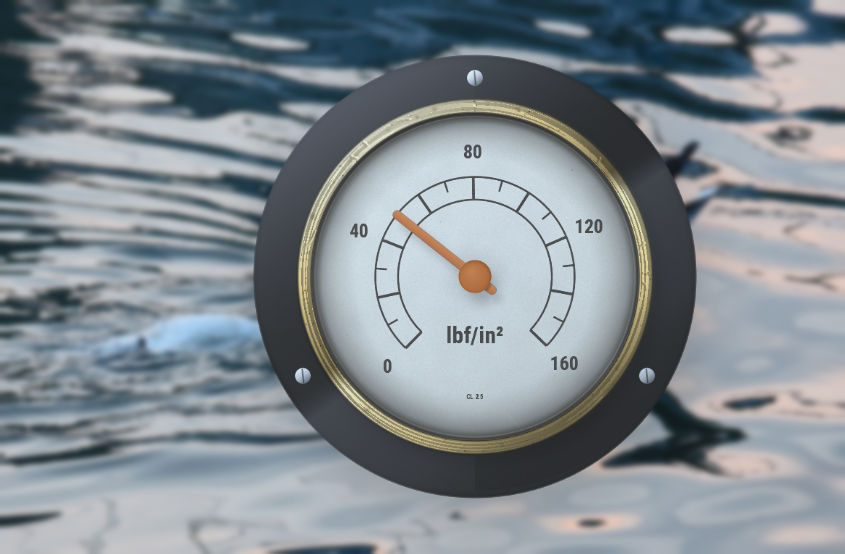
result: 50 psi
